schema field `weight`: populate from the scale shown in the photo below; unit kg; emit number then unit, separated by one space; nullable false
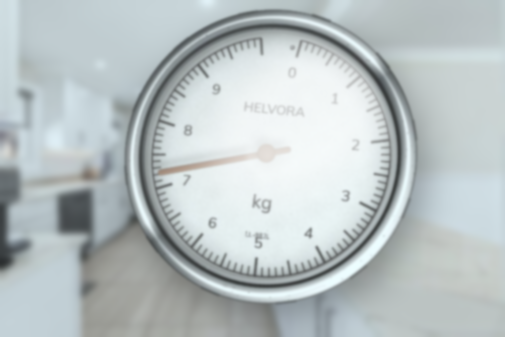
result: 7.2 kg
